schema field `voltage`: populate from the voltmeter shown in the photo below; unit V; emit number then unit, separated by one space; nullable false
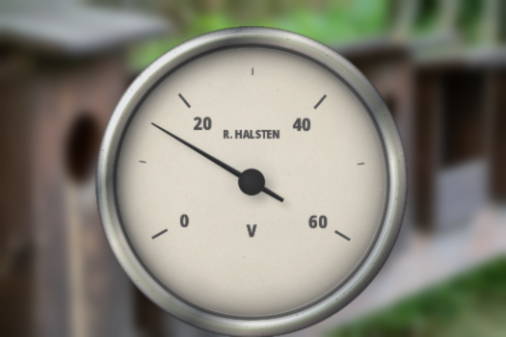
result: 15 V
